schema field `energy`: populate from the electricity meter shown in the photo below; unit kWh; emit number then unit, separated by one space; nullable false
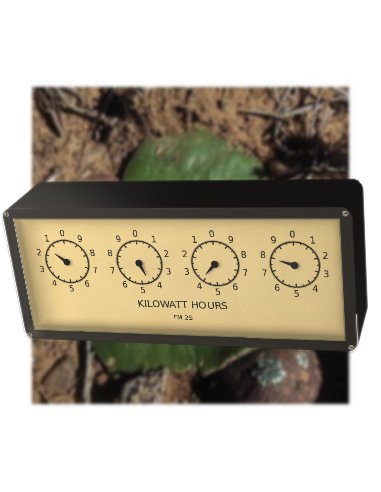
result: 1438 kWh
